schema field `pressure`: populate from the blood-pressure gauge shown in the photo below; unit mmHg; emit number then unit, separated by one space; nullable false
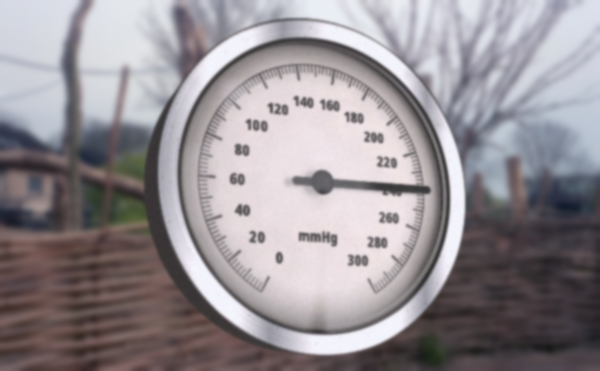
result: 240 mmHg
